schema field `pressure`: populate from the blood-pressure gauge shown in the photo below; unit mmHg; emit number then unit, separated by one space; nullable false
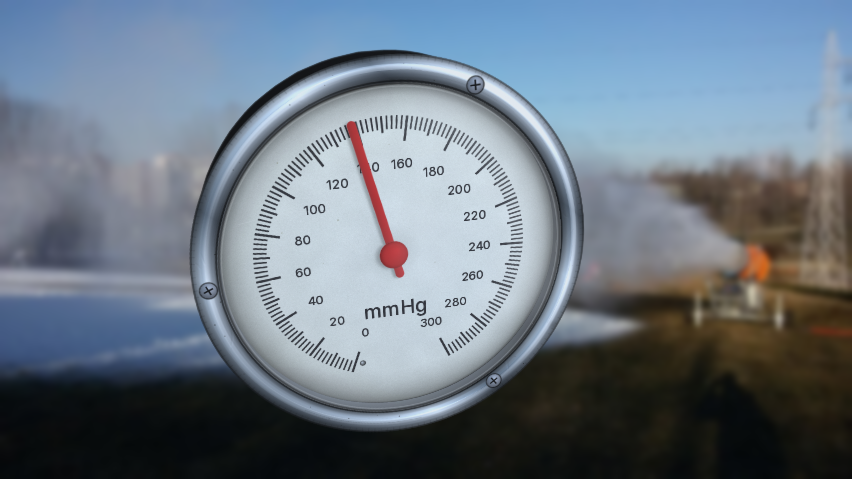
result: 138 mmHg
